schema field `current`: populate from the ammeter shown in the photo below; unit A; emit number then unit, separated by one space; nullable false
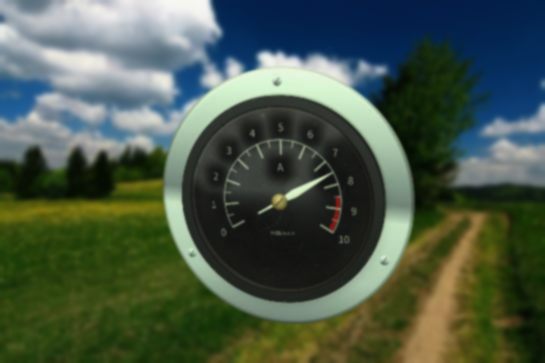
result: 7.5 A
